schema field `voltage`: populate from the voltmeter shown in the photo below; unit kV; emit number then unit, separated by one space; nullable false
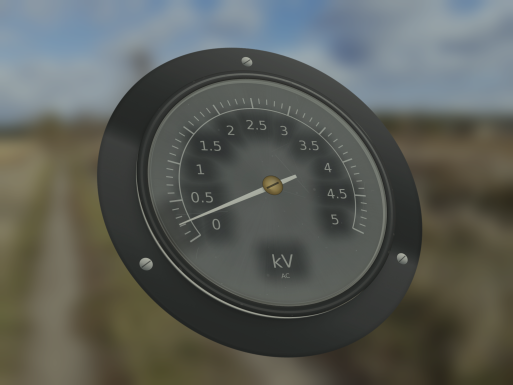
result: 0.2 kV
